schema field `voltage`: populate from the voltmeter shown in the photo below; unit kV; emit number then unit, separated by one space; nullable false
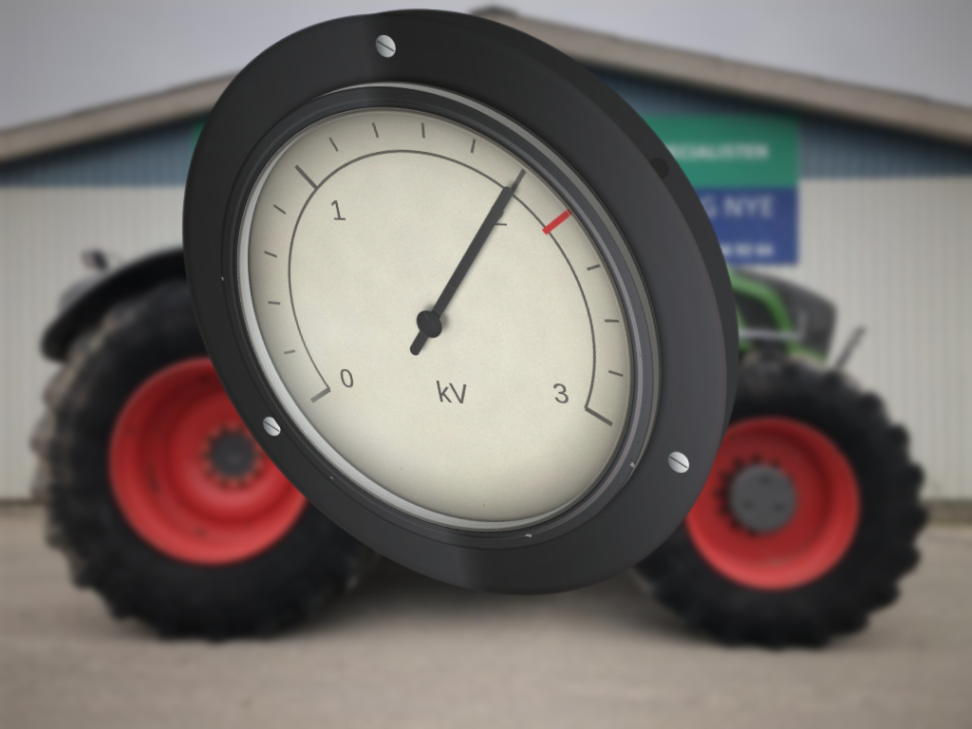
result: 2 kV
